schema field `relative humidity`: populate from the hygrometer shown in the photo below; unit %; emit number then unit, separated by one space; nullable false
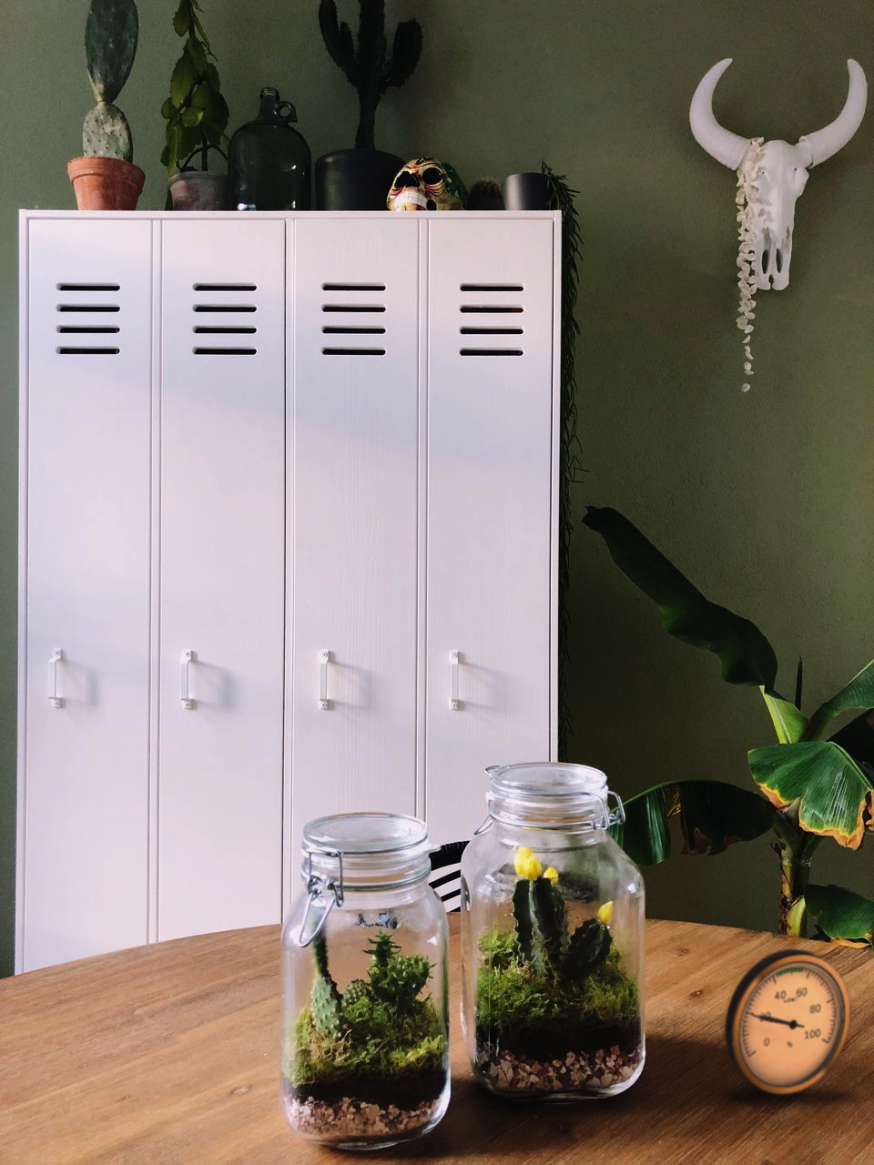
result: 20 %
